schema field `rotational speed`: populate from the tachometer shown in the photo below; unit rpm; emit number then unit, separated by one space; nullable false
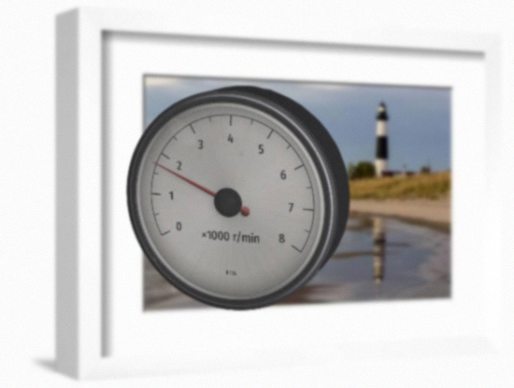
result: 1750 rpm
